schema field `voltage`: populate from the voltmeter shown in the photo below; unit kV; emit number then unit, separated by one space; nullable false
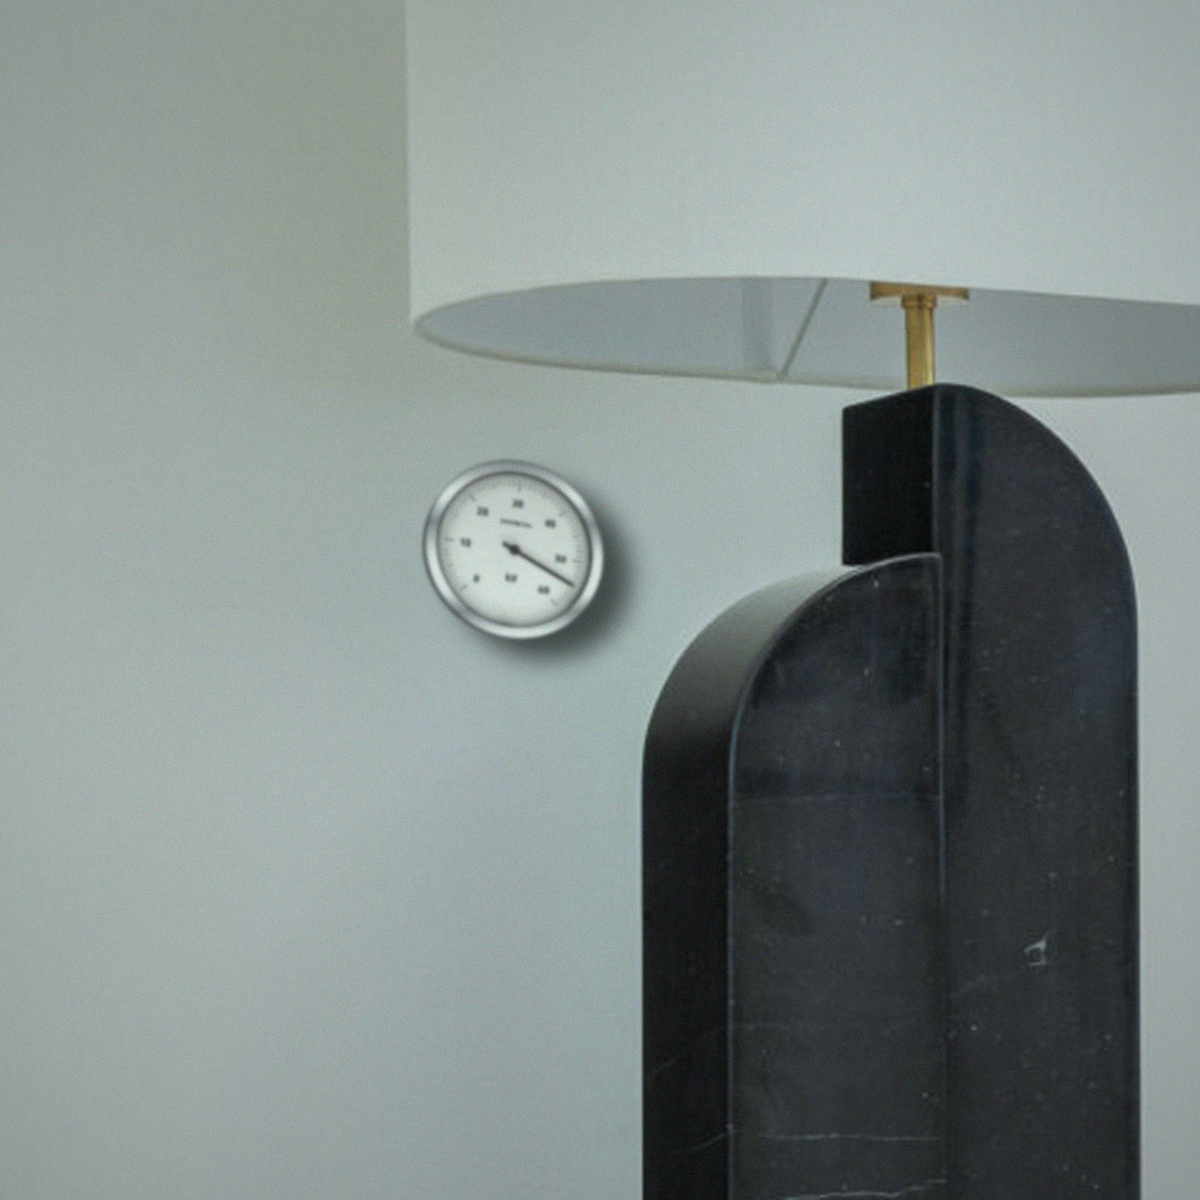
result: 55 kV
